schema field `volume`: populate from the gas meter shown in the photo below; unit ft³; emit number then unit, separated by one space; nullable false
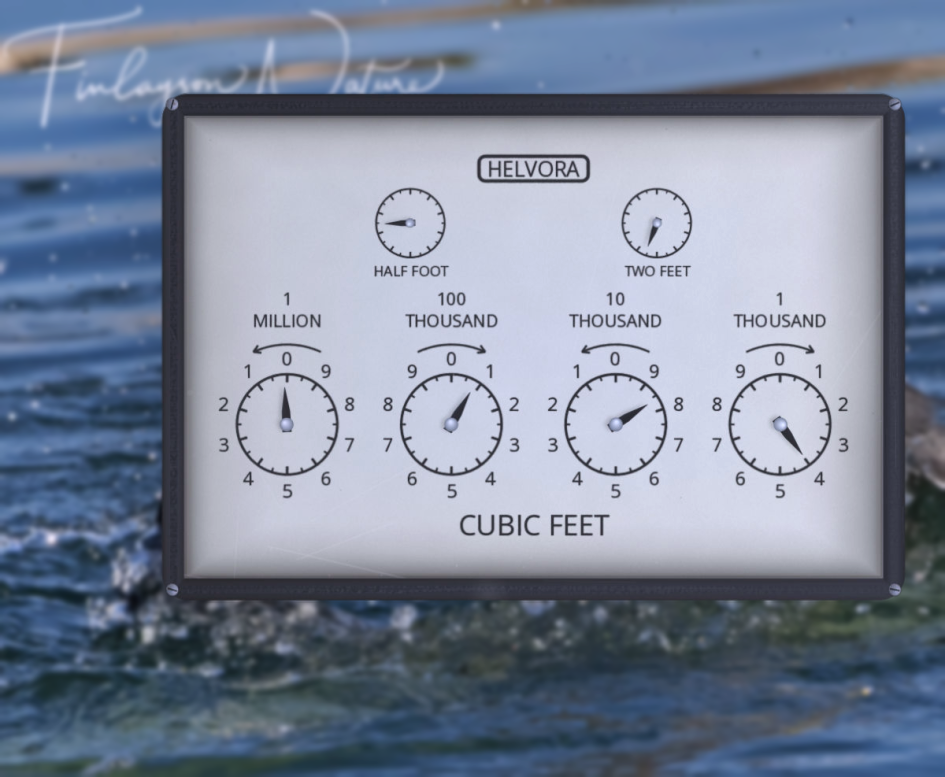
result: 8400 ft³
